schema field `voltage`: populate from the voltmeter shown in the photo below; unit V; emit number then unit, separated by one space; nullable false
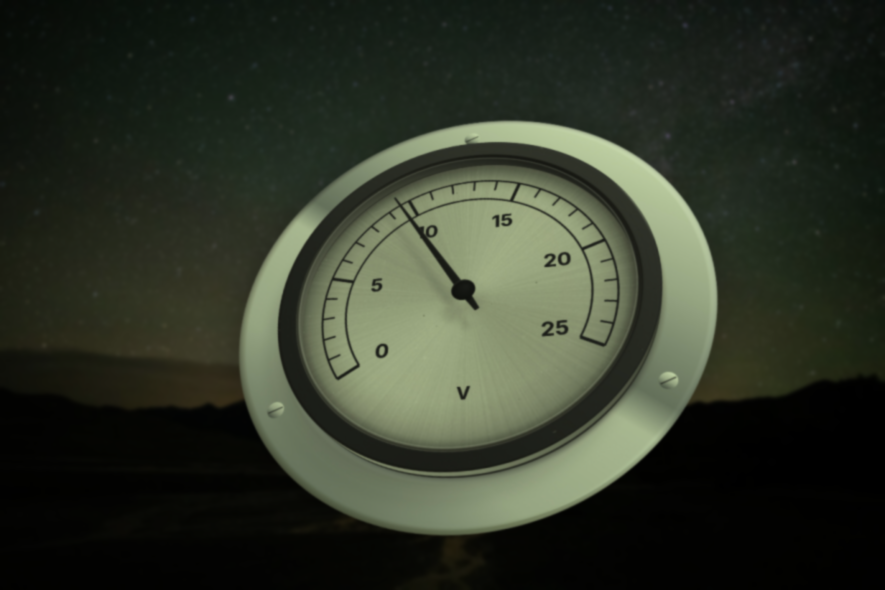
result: 9.5 V
